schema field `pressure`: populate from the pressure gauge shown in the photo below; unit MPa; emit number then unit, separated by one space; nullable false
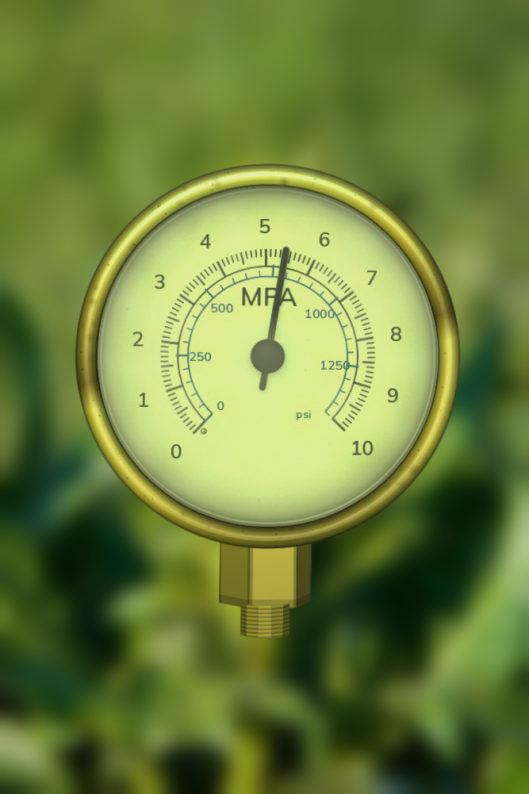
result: 5.4 MPa
